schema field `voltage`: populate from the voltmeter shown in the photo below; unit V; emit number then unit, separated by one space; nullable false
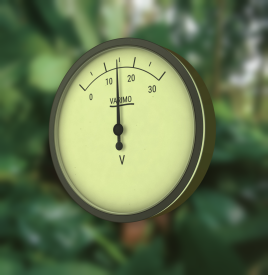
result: 15 V
